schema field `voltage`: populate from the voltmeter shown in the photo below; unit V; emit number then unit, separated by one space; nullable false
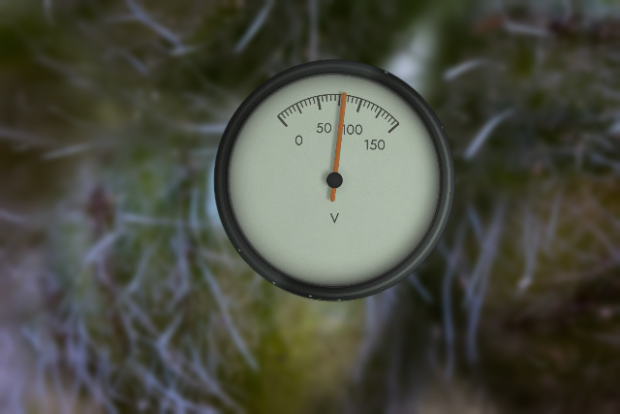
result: 80 V
